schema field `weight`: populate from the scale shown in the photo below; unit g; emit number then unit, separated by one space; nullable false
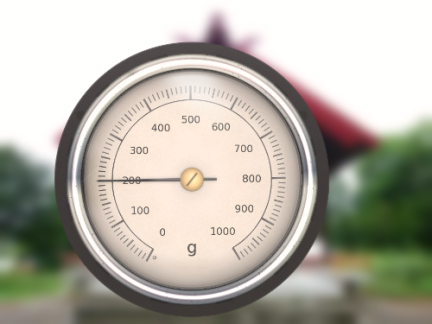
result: 200 g
